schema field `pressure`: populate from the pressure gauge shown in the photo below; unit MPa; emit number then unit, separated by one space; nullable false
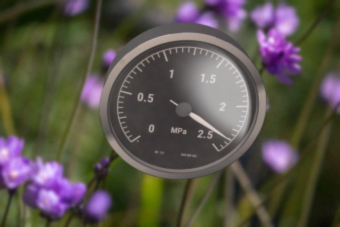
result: 2.35 MPa
